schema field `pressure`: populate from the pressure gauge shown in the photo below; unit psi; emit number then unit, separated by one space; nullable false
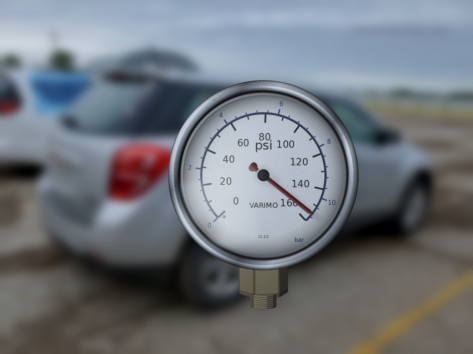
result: 155 psi
